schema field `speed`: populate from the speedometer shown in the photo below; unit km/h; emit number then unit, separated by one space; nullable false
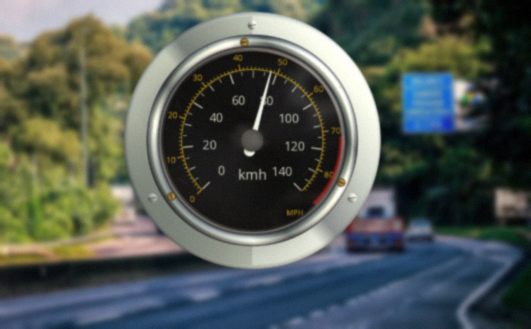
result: 77.5 km/h
